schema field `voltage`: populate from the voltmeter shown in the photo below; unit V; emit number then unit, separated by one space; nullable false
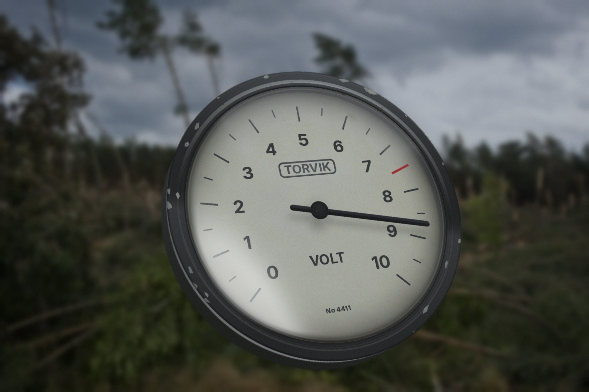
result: 8.75 V
